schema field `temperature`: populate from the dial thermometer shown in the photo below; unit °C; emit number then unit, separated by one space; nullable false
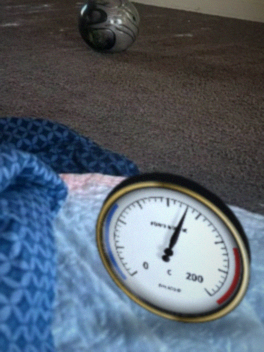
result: 115 °C
